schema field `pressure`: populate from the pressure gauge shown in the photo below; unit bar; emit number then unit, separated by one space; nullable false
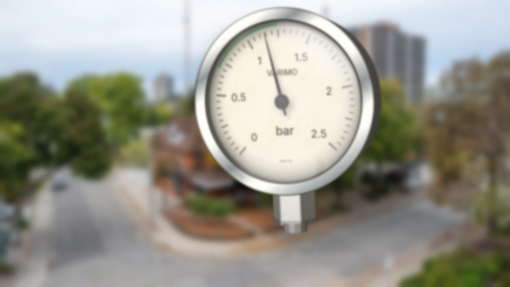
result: 1.15 bar
